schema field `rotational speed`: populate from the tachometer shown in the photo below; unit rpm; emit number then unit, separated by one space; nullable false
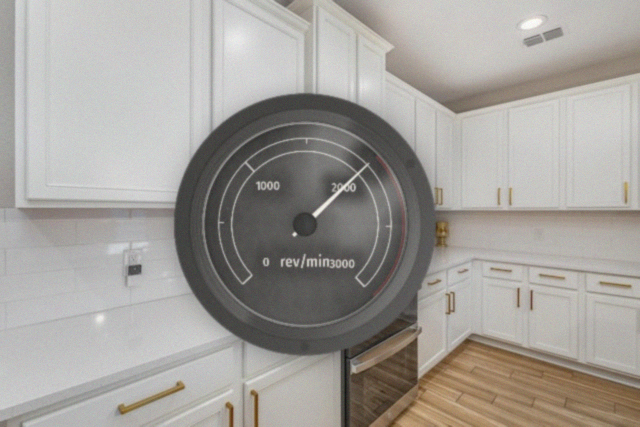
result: 2000 rpm
